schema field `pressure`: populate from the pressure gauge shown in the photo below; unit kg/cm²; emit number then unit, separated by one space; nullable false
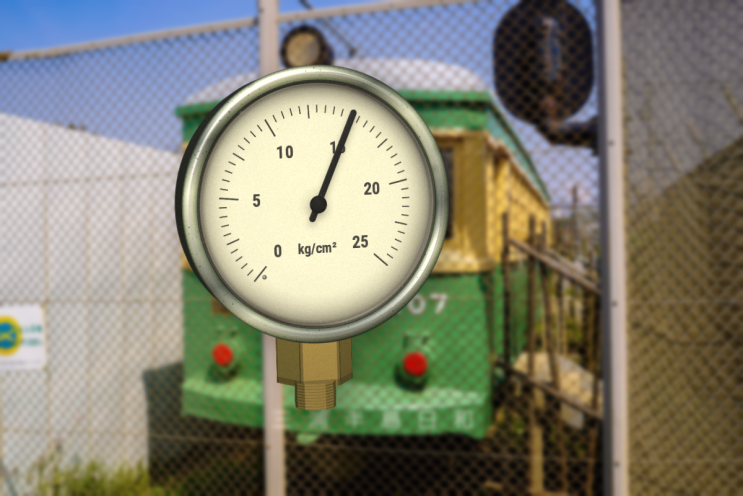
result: 15 kg/cm²
